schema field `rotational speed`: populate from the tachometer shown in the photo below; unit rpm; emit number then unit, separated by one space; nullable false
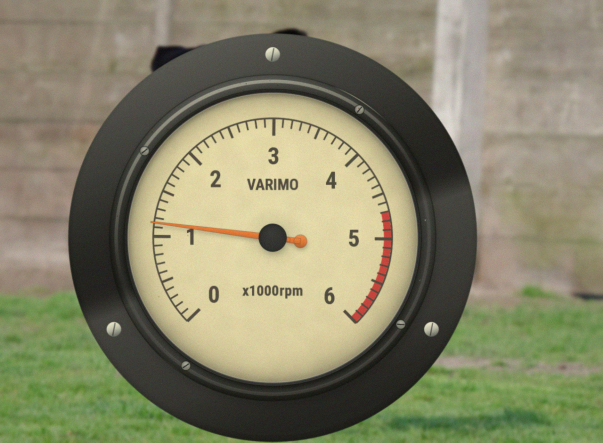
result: 1150 rpm
